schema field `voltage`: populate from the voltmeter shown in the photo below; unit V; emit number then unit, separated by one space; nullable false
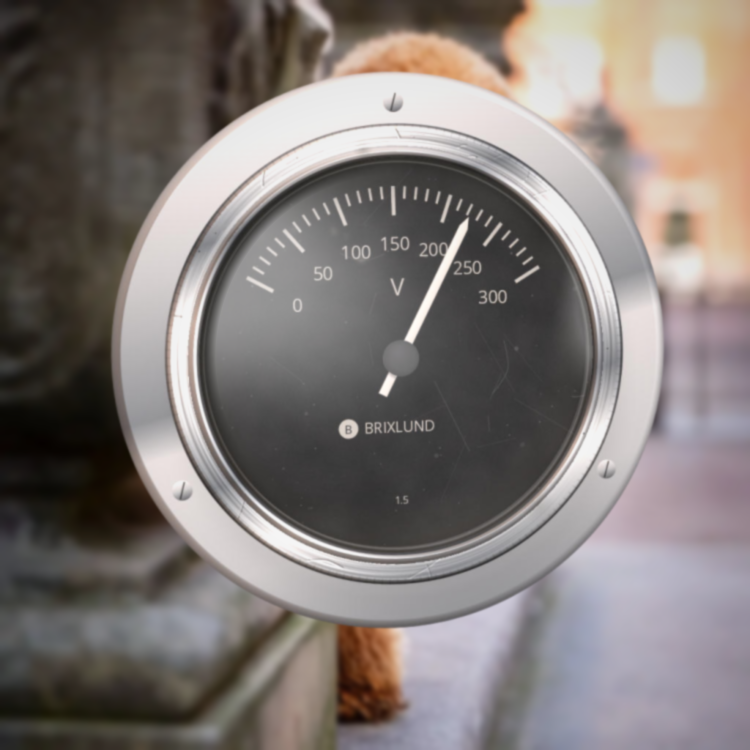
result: 220 V
